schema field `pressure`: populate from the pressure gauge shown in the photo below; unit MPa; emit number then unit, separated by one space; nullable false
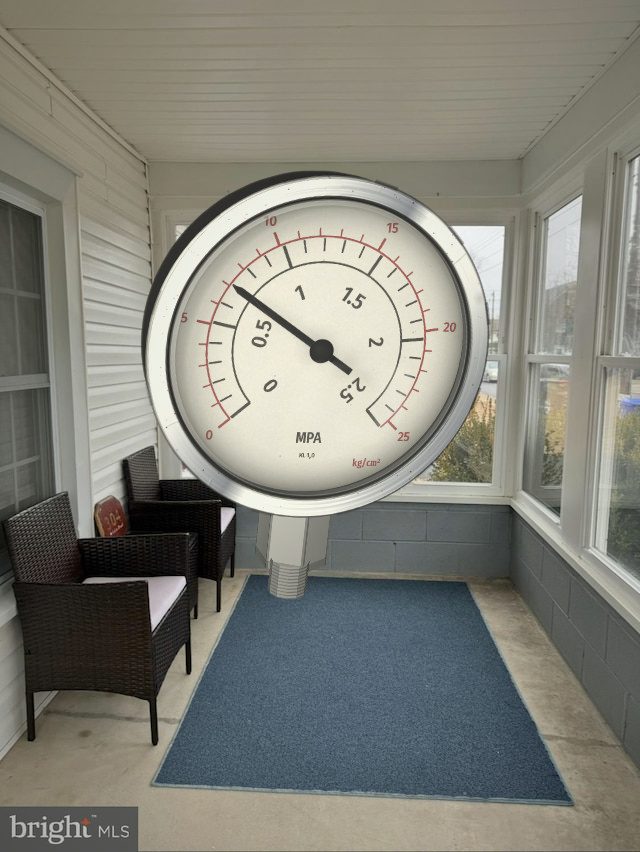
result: 0.7 MPa
